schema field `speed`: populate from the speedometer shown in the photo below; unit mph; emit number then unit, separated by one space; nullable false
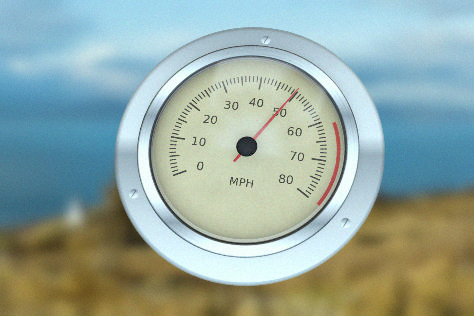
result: 50 mph
